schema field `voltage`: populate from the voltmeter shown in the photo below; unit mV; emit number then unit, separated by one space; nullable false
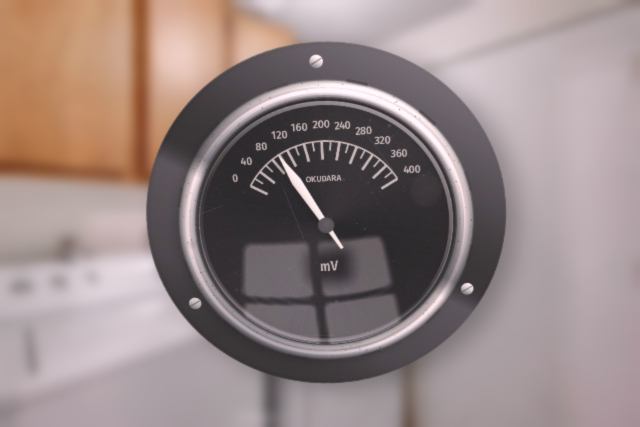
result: 100 mV
